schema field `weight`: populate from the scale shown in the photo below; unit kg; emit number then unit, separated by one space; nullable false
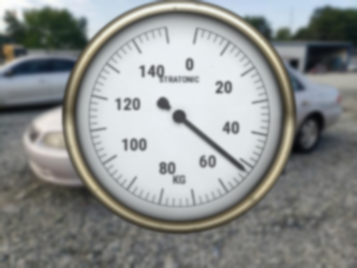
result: 52 kg
